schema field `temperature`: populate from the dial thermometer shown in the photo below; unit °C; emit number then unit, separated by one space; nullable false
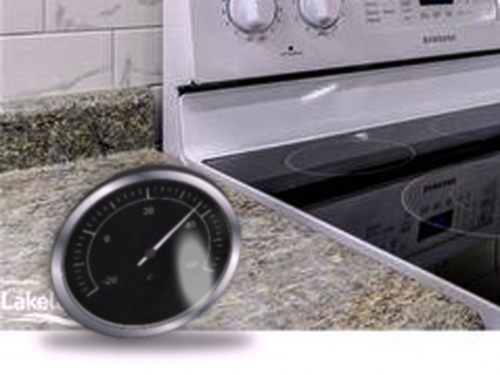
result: 36 °C
